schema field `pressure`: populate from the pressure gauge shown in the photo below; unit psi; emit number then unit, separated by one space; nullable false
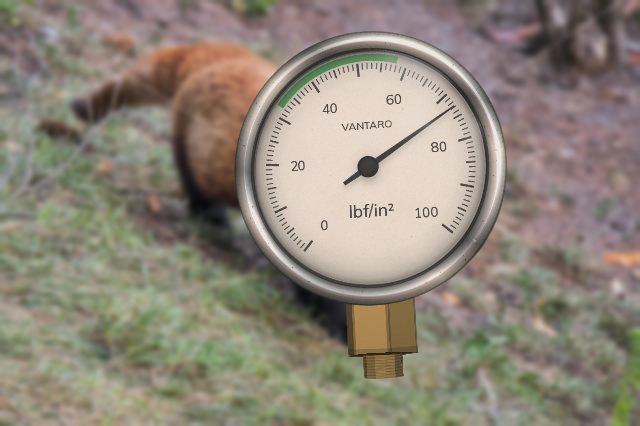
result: 73 psi
